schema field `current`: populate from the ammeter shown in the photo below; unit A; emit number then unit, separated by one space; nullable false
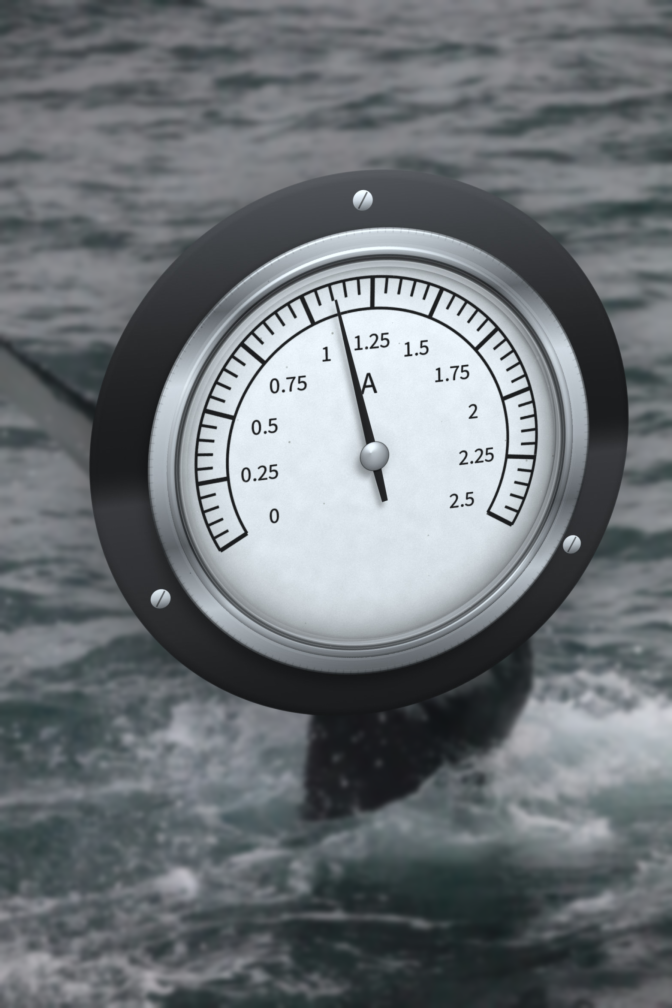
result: 1.1 A
